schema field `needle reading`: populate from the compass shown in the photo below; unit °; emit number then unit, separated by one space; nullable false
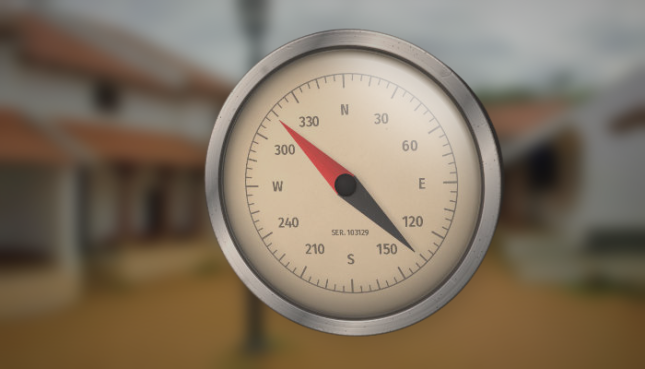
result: 315 °
